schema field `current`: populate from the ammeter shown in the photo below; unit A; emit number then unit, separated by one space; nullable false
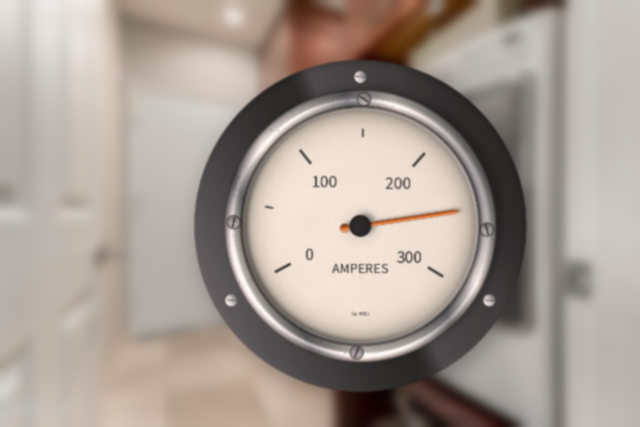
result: 250 A
